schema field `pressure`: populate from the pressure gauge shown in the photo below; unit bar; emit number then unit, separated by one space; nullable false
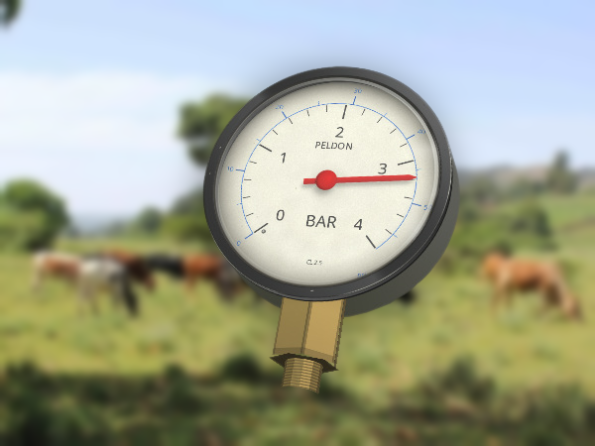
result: 3.2 bar
